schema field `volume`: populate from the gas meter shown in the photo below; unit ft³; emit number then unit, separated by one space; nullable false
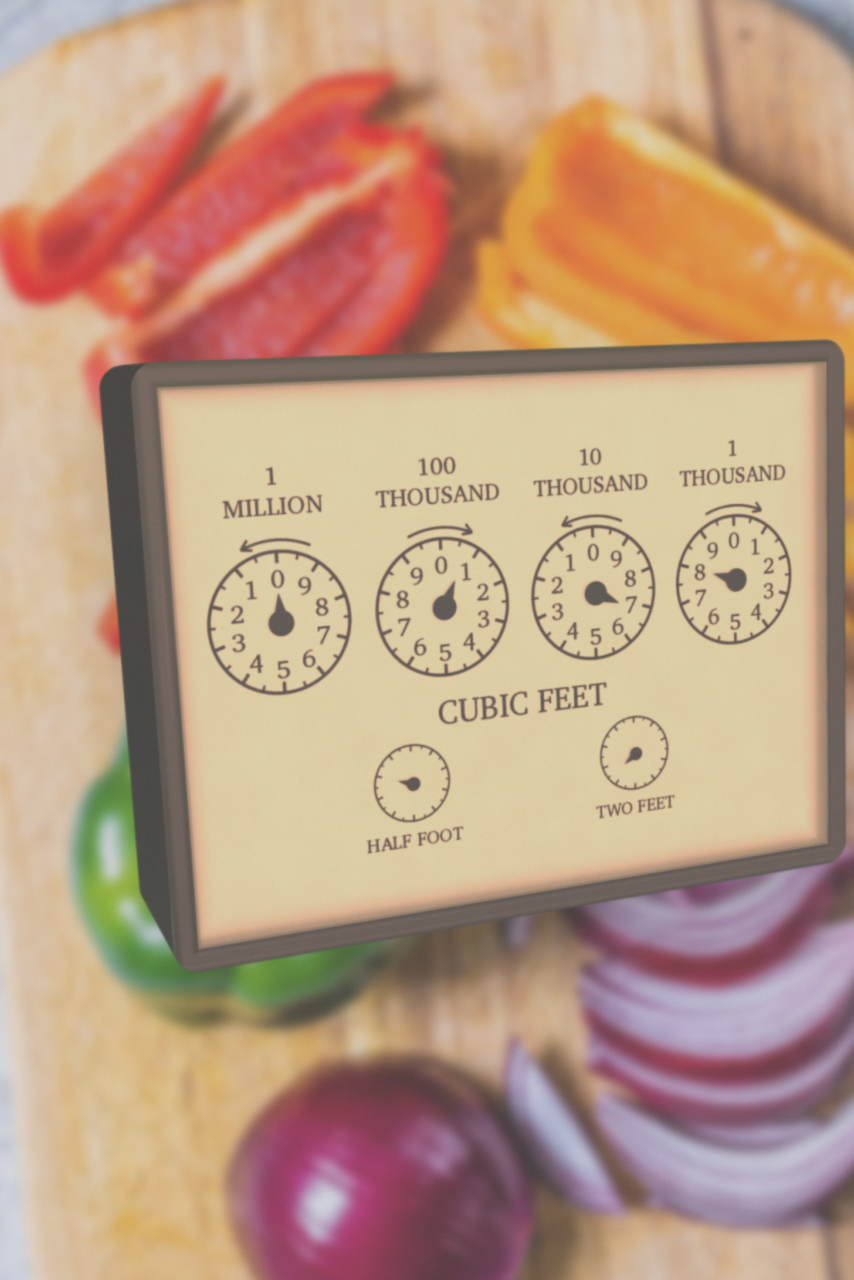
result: 6800 ft³
